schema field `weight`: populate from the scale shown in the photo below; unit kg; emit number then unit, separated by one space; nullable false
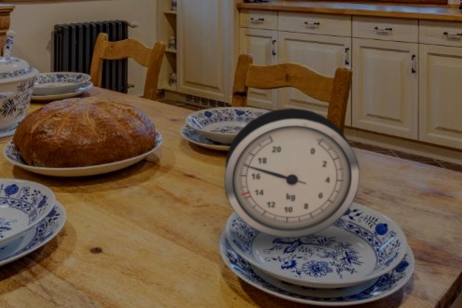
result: 17 kg
